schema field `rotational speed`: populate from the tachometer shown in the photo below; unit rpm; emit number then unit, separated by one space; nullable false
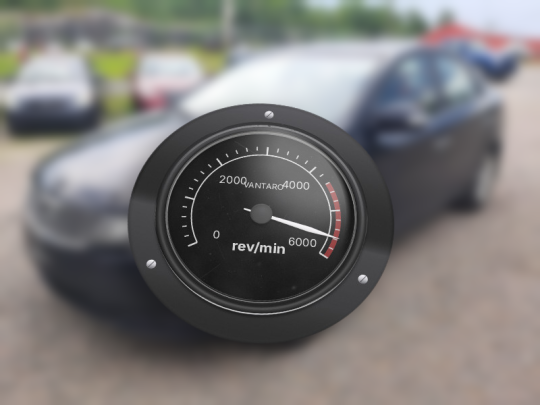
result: 5600 rpm
